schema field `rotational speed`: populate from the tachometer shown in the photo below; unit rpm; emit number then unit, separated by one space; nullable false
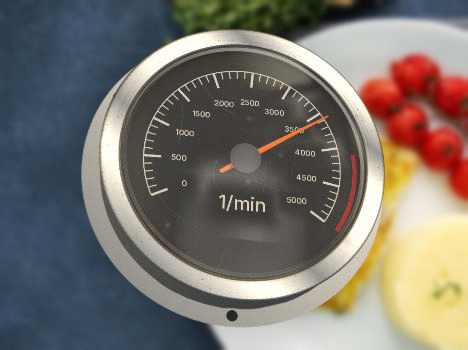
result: 3600 rpm
